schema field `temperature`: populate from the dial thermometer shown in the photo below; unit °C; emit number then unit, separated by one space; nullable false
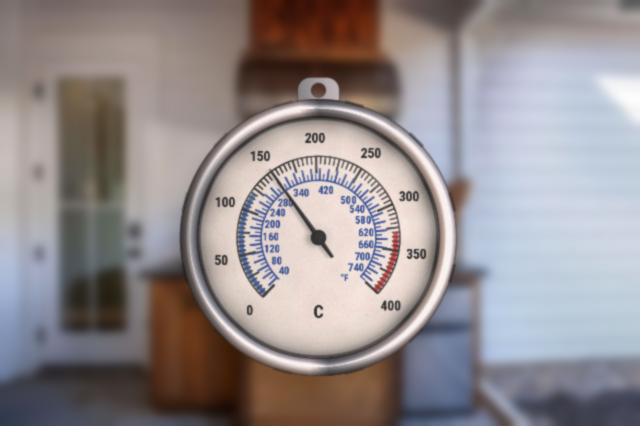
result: 150 °C
